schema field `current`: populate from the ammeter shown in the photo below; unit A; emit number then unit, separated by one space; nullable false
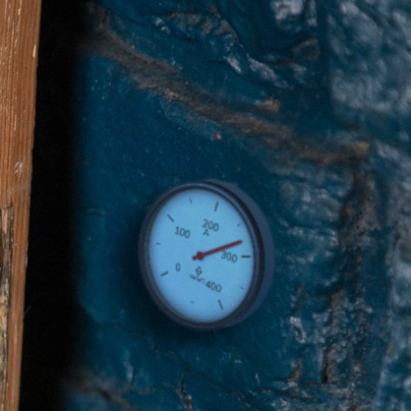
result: 275 A
